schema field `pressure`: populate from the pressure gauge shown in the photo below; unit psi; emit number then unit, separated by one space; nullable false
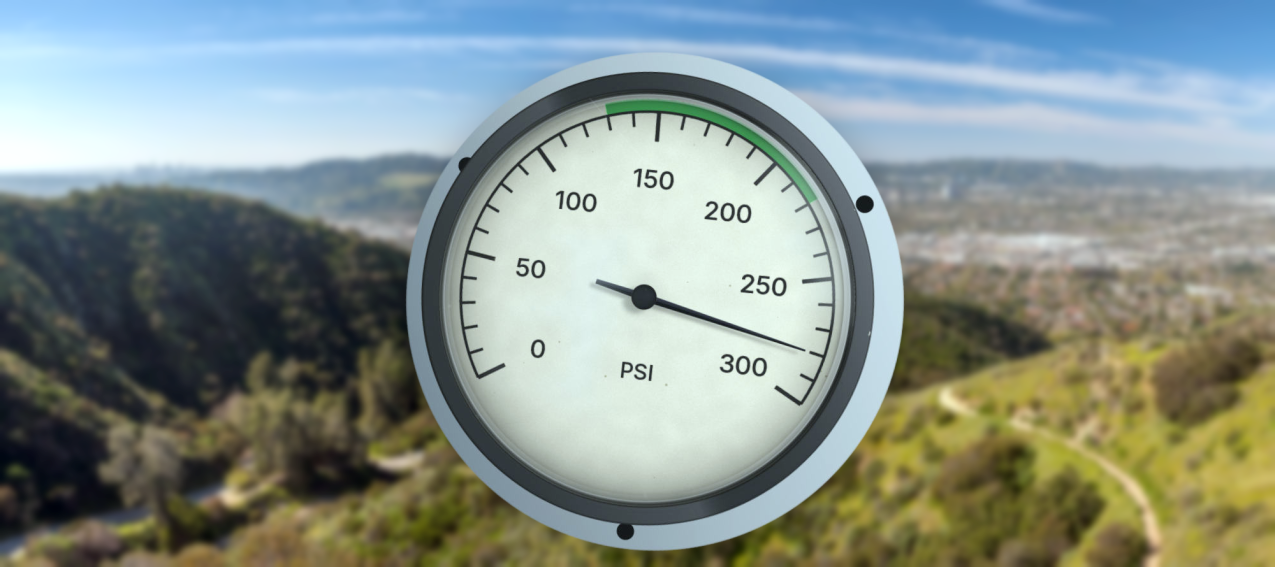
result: 280 psi
